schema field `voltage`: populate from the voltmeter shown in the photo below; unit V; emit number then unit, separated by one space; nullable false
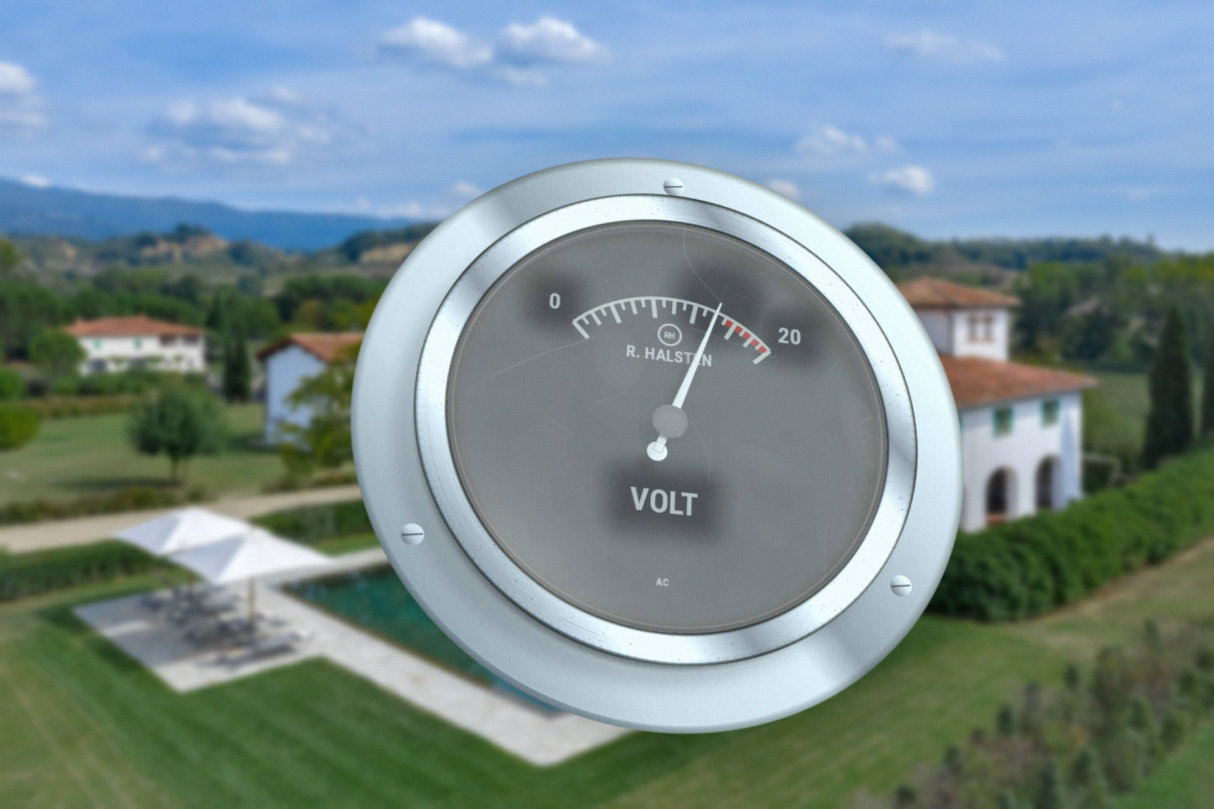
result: 14 V
